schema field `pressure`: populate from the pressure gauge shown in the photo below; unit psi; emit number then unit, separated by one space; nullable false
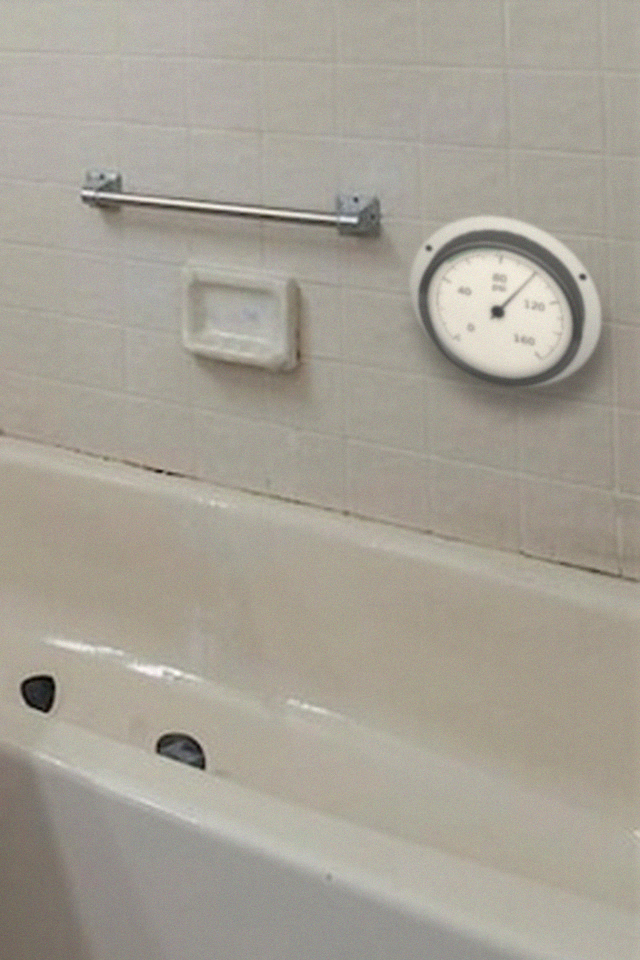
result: 100 psi
